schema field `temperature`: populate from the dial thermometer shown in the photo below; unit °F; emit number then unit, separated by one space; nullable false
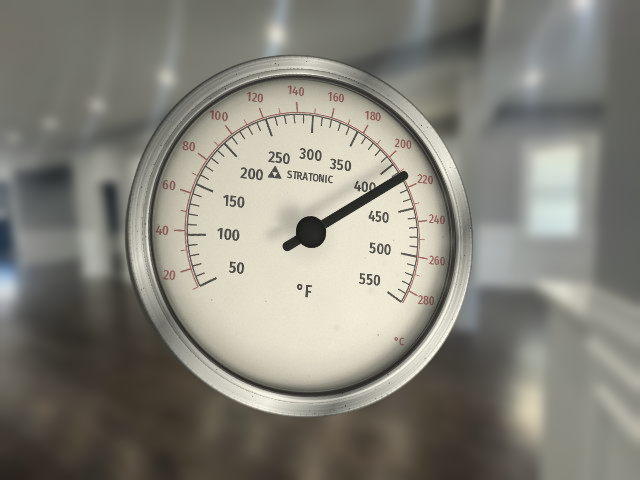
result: 415 °F
